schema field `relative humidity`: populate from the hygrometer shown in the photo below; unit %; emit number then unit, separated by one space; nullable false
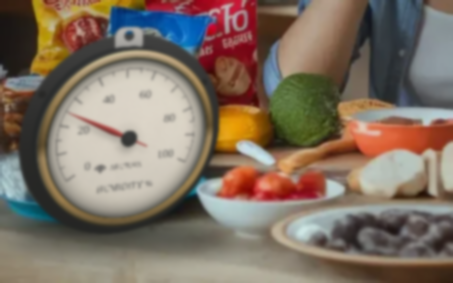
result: 25 %
